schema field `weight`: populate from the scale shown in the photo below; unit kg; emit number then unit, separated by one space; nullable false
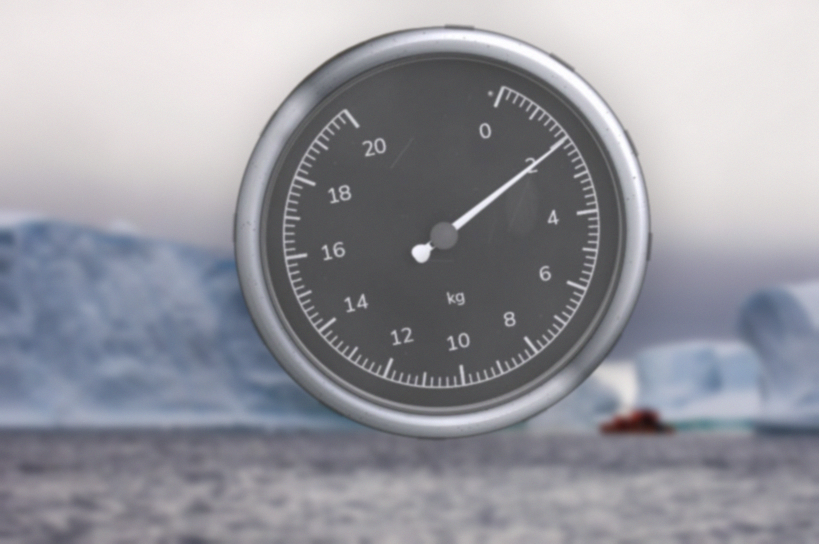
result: 2 kg
